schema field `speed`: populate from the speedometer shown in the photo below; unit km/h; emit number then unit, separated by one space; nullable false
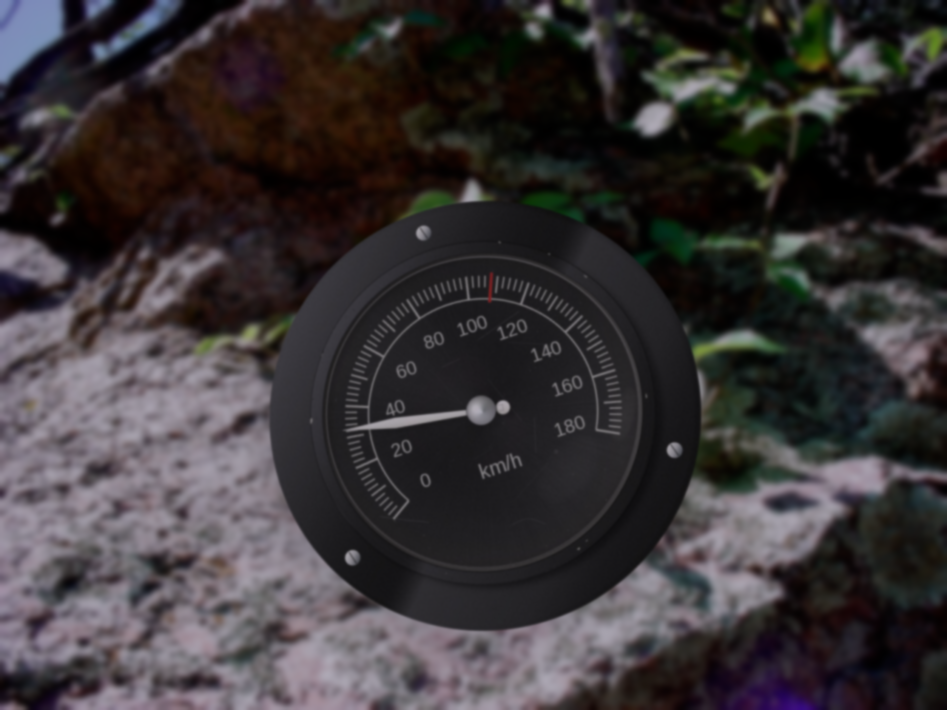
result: 32 km/h
